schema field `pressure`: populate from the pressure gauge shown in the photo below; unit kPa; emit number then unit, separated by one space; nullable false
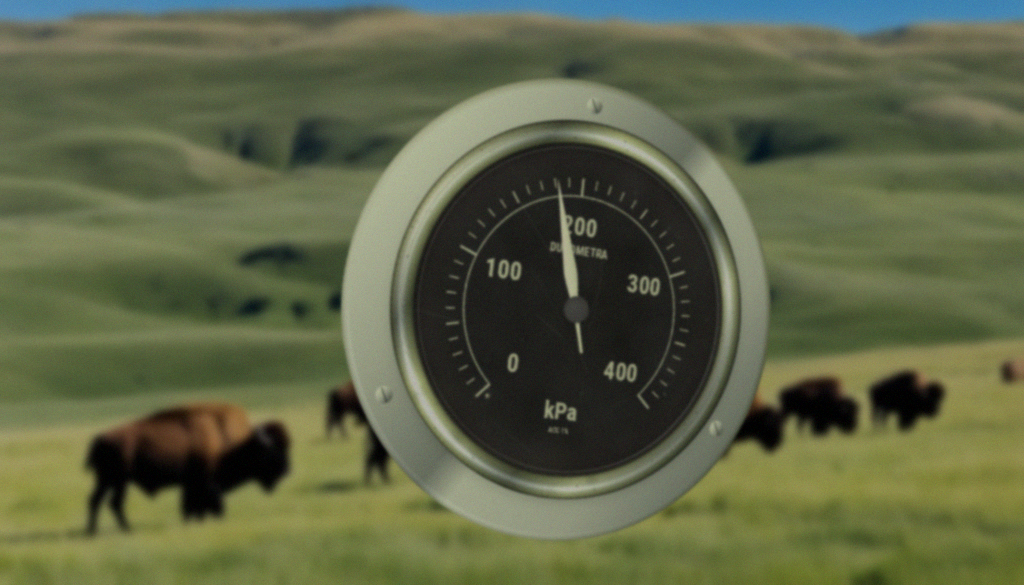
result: 180 kPa
